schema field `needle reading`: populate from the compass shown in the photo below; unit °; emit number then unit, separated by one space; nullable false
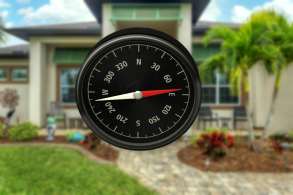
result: 80 °
